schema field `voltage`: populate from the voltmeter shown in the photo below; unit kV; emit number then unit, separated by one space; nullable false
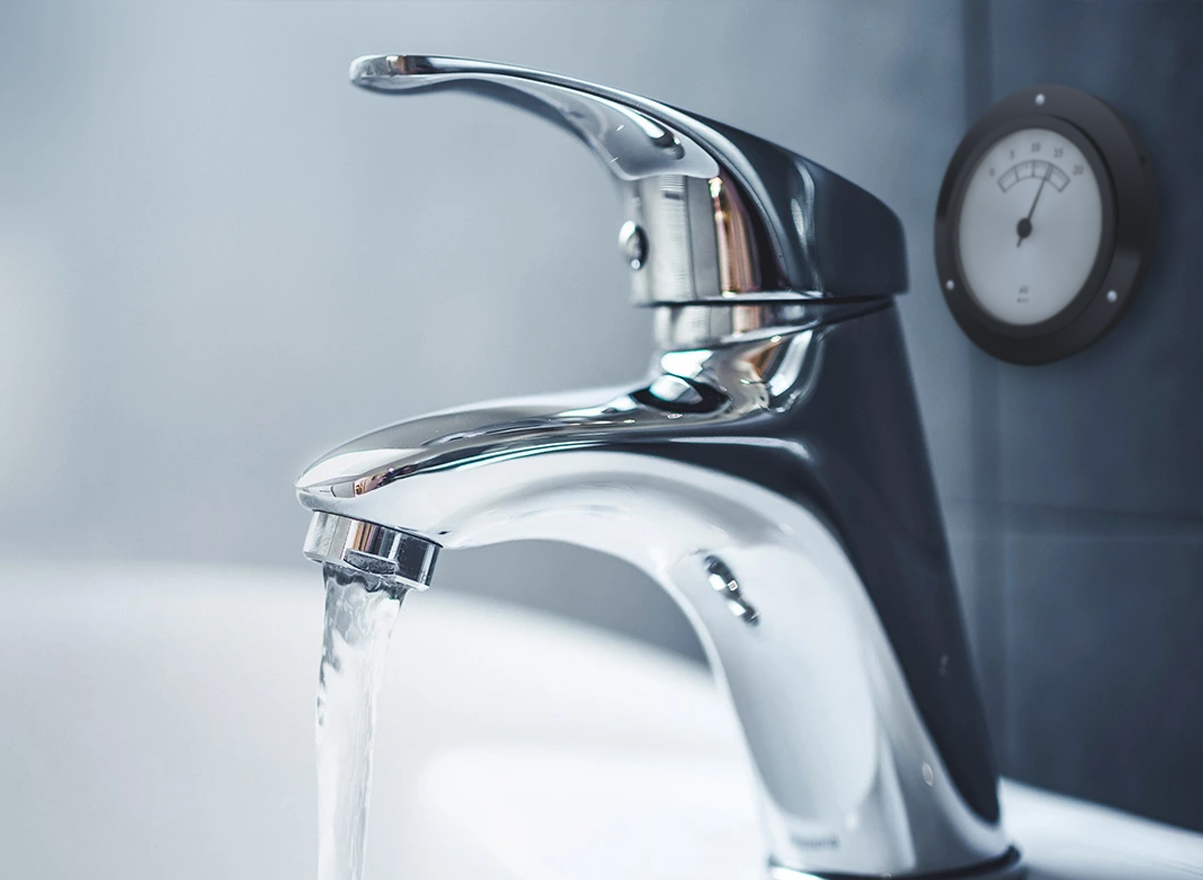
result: 15 kV
